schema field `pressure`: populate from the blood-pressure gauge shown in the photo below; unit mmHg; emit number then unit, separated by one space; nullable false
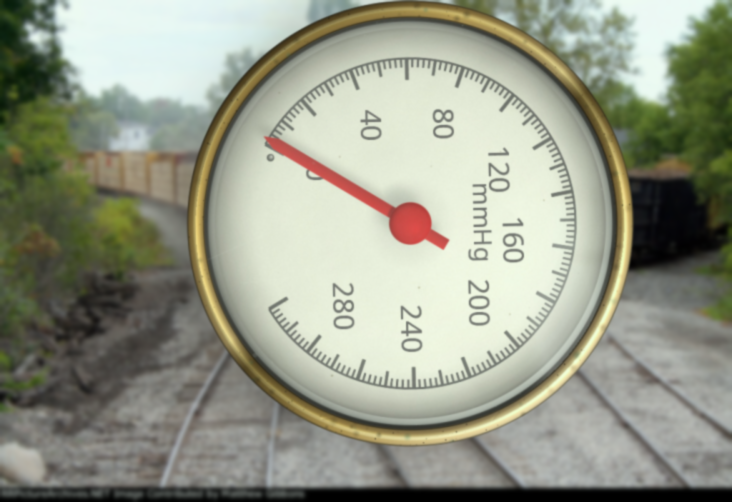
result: 2 mmHg
